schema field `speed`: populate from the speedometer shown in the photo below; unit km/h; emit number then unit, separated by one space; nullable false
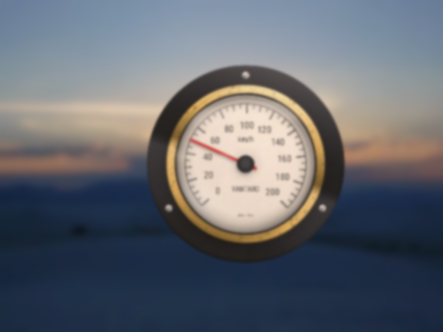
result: 50 km/h
